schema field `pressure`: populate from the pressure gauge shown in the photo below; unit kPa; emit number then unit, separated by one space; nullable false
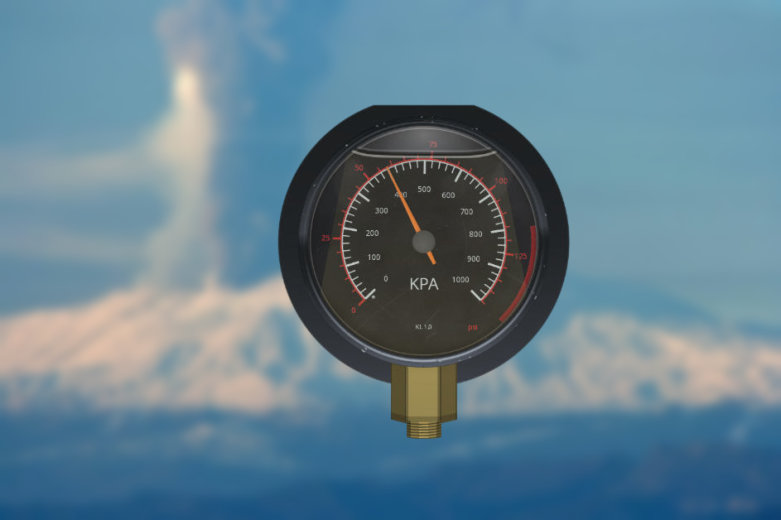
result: 400 kPa
